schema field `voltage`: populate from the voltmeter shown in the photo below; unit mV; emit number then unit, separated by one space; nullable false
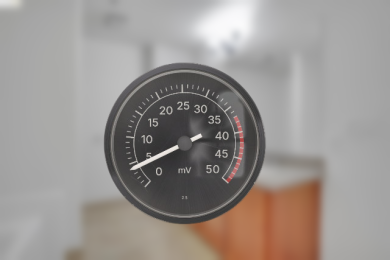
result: 4 mV
